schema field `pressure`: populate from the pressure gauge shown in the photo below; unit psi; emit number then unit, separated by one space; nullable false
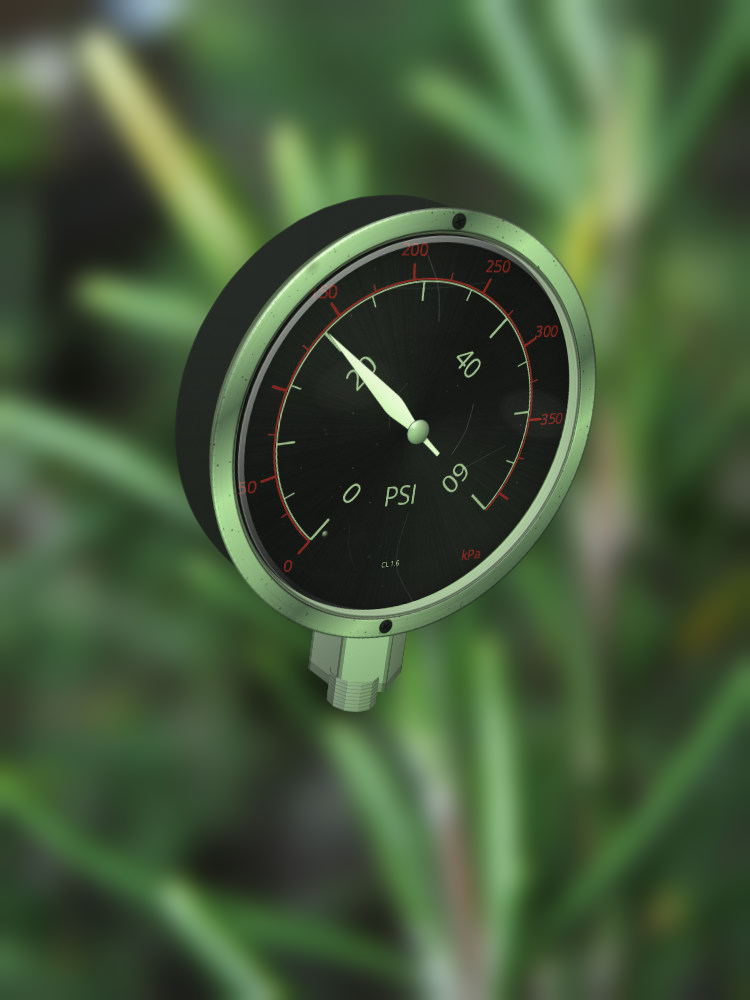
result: 20 psi
